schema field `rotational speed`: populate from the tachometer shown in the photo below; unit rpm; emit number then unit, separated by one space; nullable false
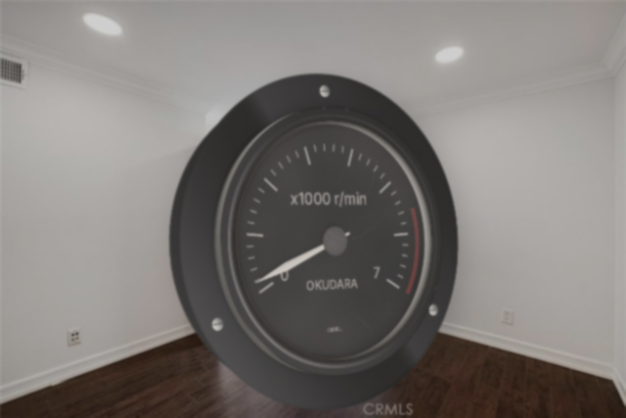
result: 200 rpm
